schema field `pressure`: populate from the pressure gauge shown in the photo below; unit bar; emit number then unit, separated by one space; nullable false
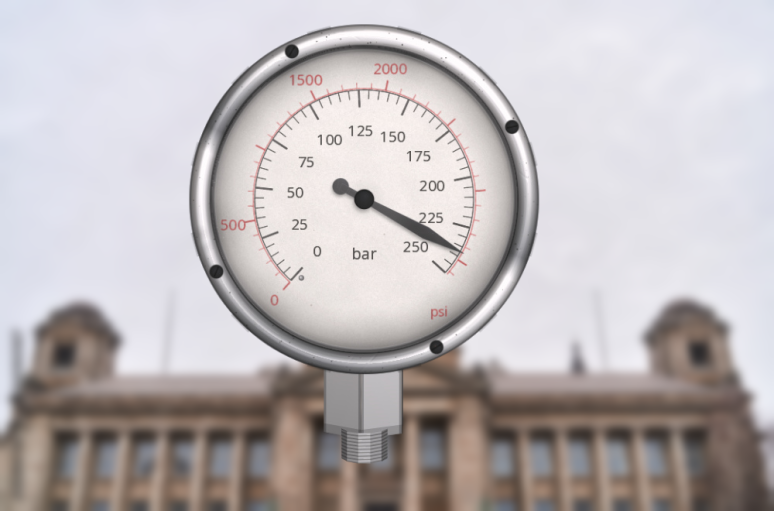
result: 237.5 bar
